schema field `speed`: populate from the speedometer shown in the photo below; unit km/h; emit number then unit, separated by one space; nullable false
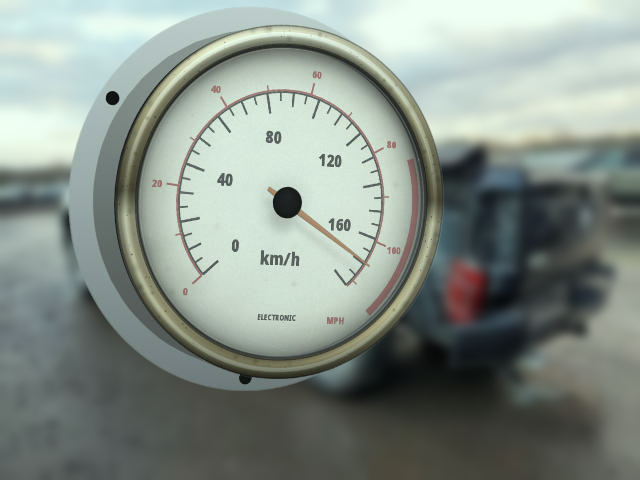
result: 170 km/h
